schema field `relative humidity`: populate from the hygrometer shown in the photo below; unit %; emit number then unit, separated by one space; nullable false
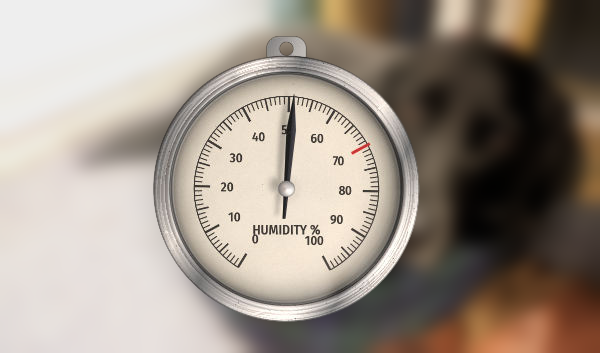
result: 51 %
